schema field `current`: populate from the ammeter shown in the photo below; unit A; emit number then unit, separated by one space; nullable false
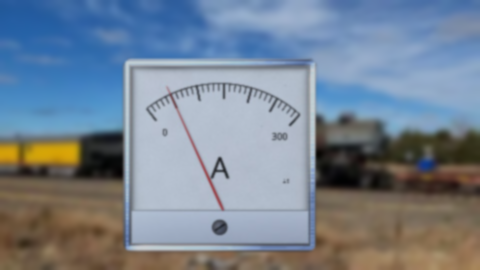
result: 50 A
